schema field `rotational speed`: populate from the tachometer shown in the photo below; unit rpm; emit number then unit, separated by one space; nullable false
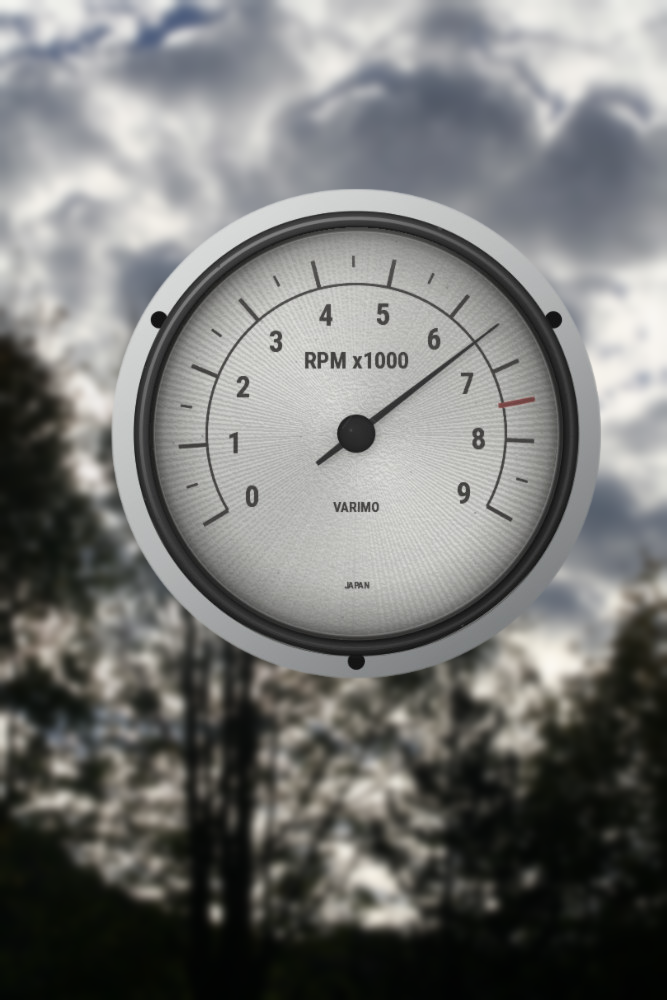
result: 6500 rpm
